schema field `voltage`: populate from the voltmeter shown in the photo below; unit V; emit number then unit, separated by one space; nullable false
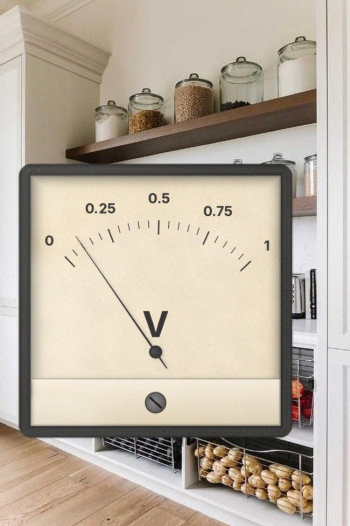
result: 0.1 V
